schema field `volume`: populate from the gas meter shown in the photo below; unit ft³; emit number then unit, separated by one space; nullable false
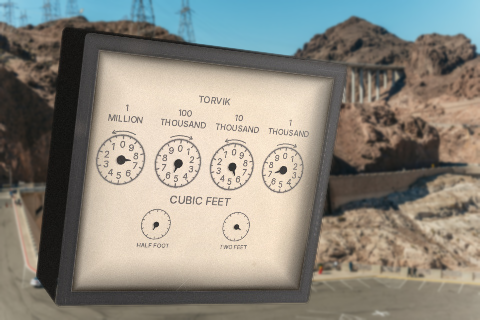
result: 755700 ft³
